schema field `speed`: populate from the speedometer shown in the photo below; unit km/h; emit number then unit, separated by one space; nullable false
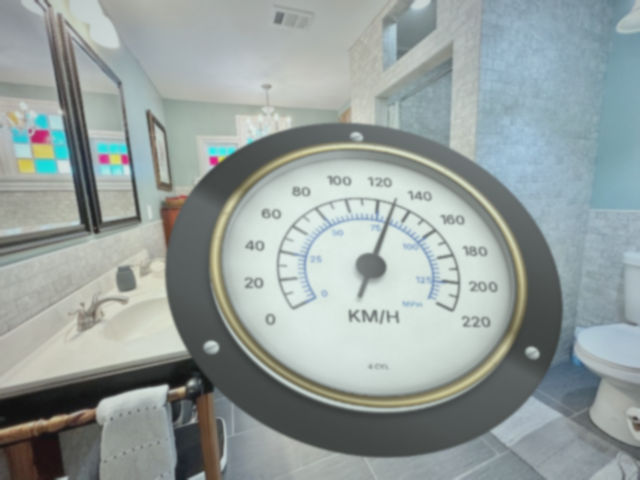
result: 130 km/h
